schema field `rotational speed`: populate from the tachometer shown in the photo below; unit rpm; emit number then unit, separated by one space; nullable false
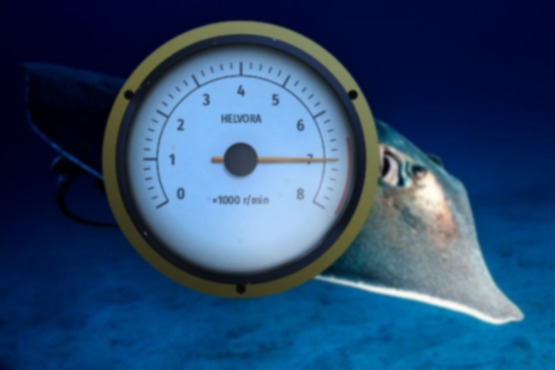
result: 7000 rpm
